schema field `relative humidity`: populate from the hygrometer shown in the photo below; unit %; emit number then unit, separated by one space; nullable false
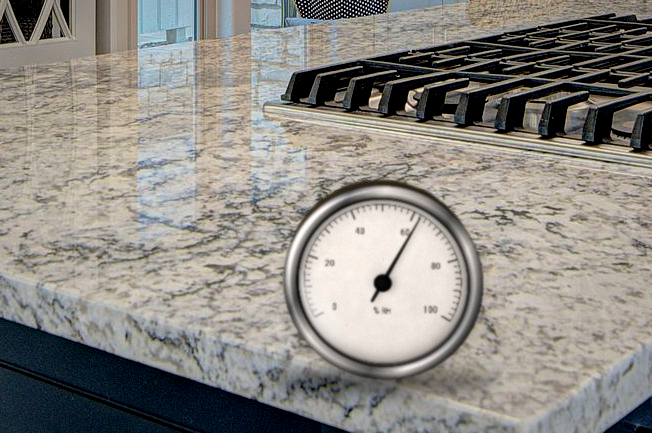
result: 62 %
